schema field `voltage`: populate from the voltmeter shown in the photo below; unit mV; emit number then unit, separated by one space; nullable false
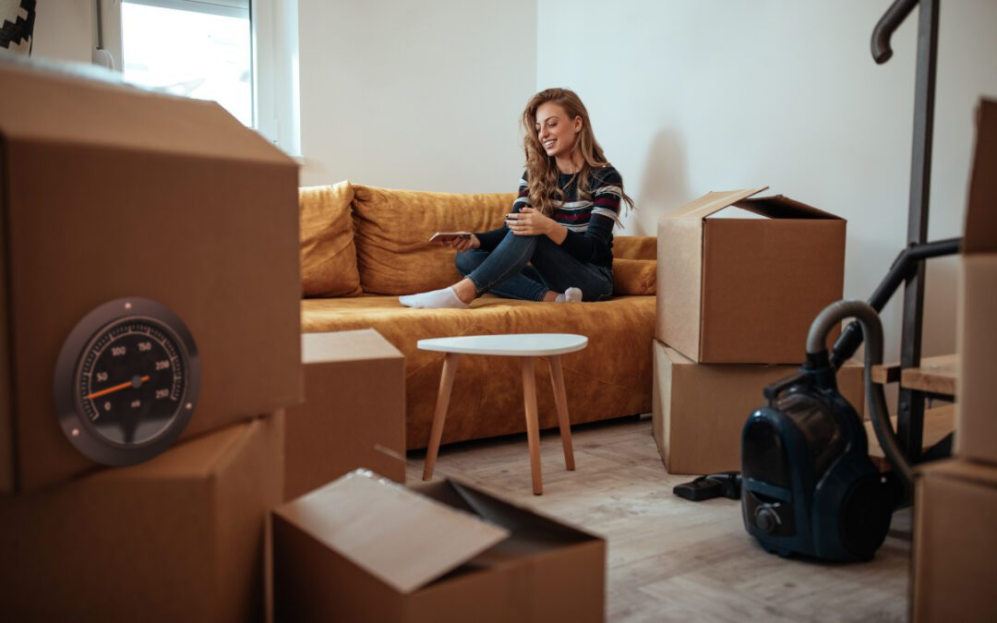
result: 25 mV
